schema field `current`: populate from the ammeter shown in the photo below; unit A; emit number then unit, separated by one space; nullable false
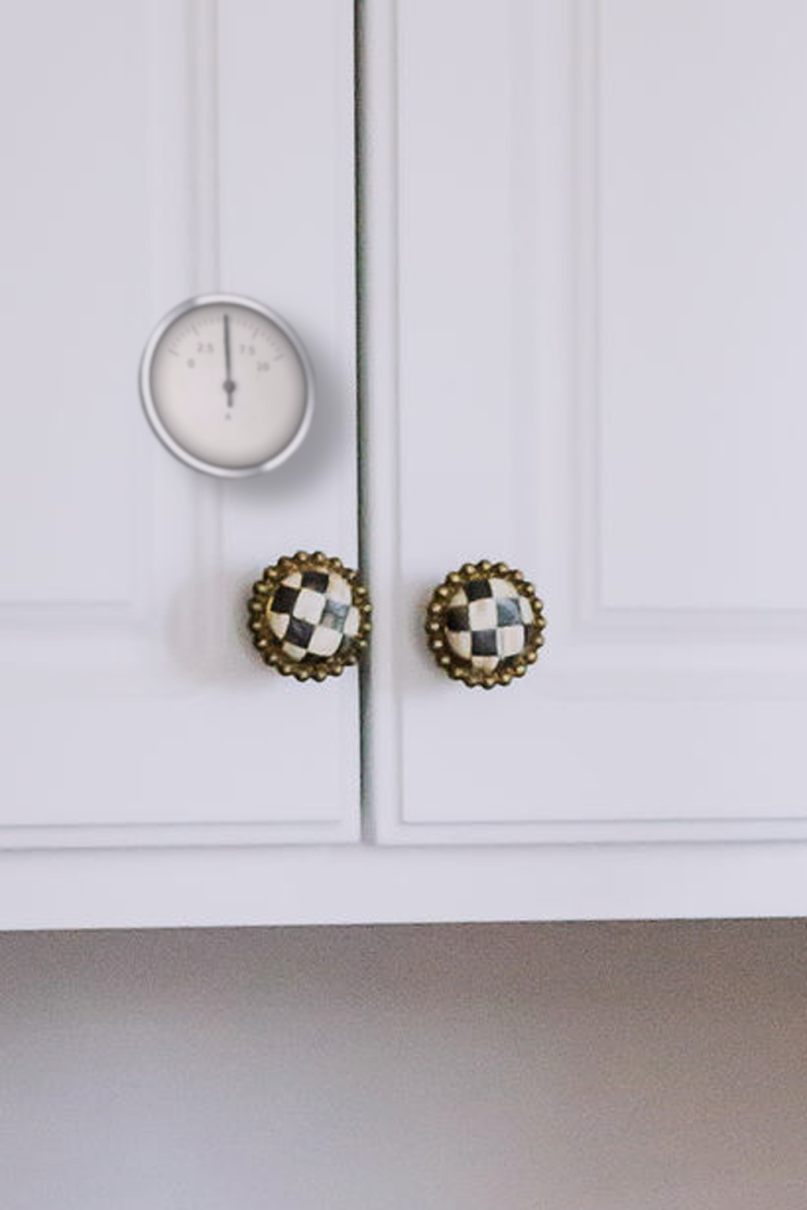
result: 5 A
